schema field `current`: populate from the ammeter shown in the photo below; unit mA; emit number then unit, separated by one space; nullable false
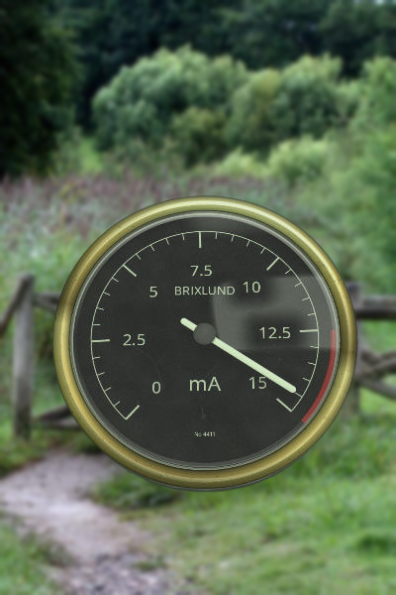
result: 14.5 mA
